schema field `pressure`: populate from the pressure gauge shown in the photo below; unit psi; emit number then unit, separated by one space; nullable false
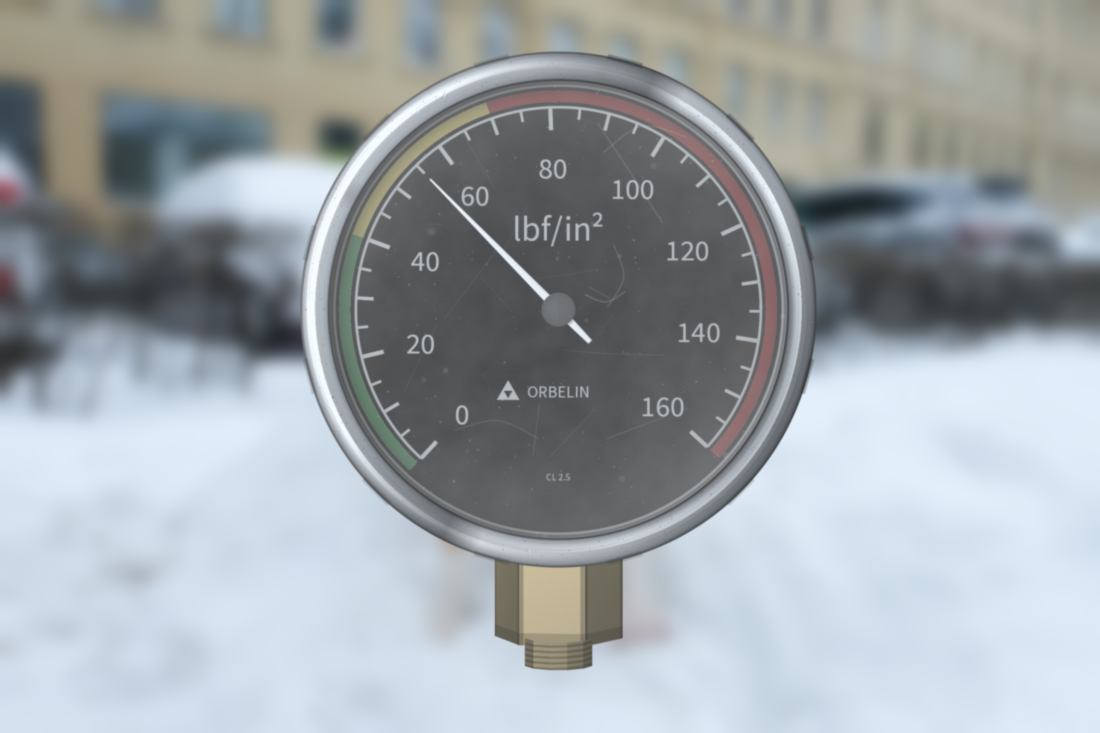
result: 55 psi
